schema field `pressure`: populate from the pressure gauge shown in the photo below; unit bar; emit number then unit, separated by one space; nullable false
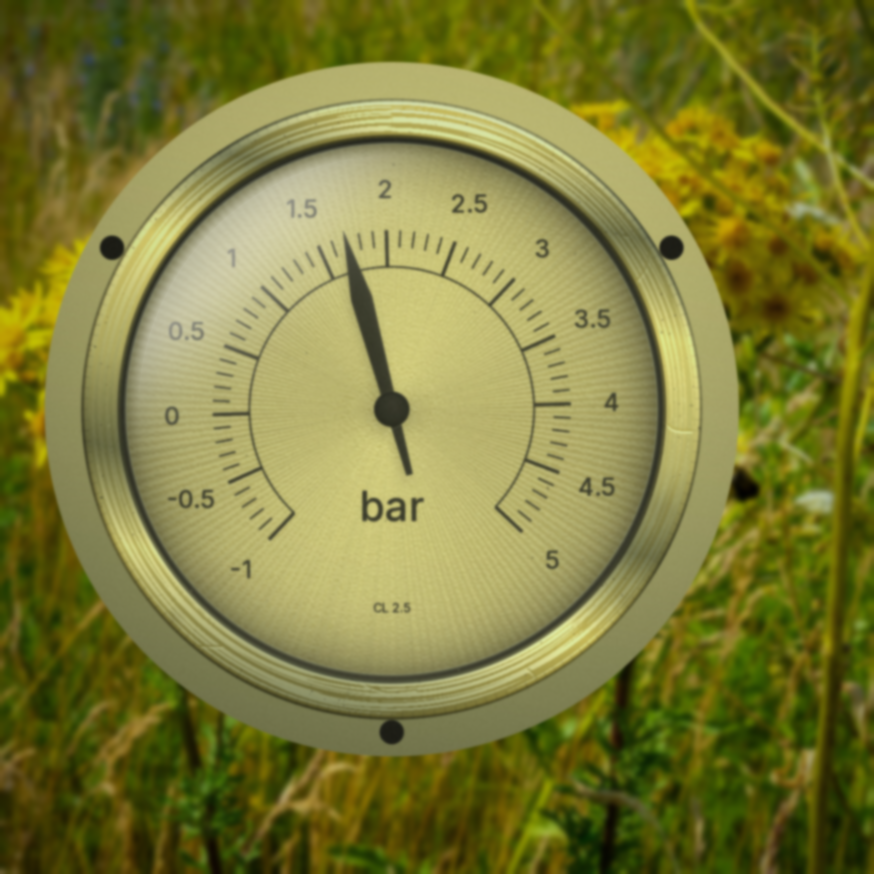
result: 1.7 bar
